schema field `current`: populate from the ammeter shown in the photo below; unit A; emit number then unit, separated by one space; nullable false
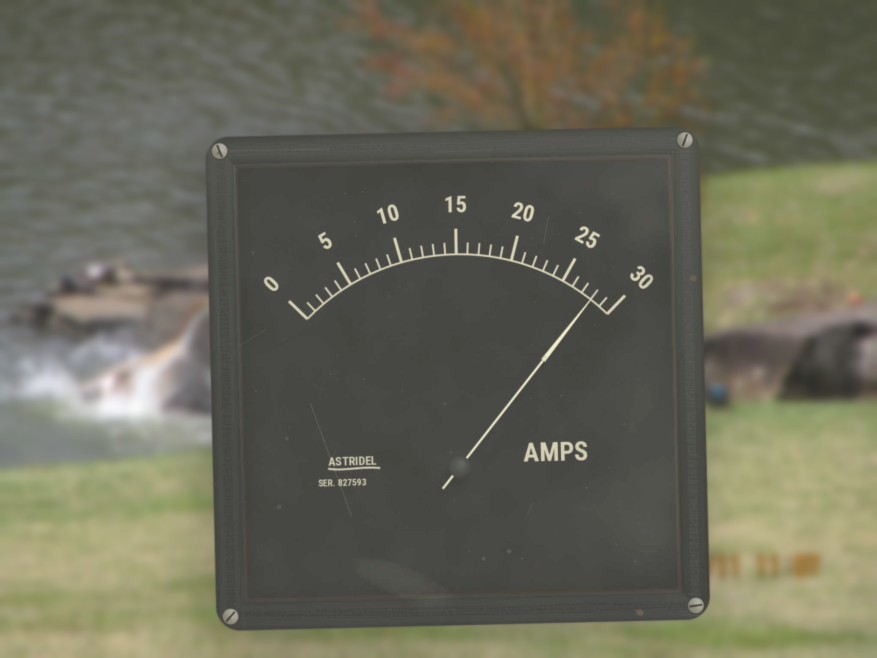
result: 28 A
